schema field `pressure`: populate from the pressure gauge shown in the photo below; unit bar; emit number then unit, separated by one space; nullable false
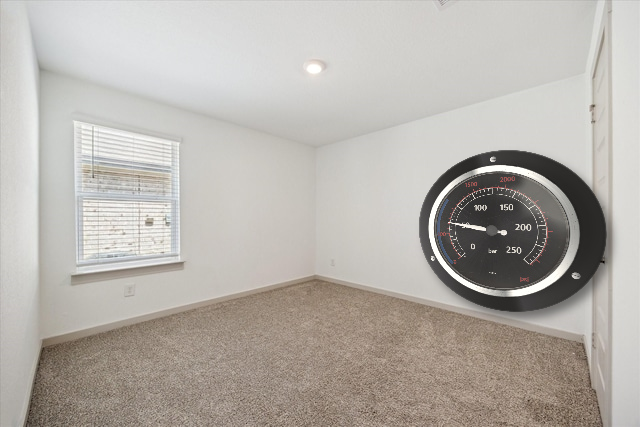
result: 50 bar
